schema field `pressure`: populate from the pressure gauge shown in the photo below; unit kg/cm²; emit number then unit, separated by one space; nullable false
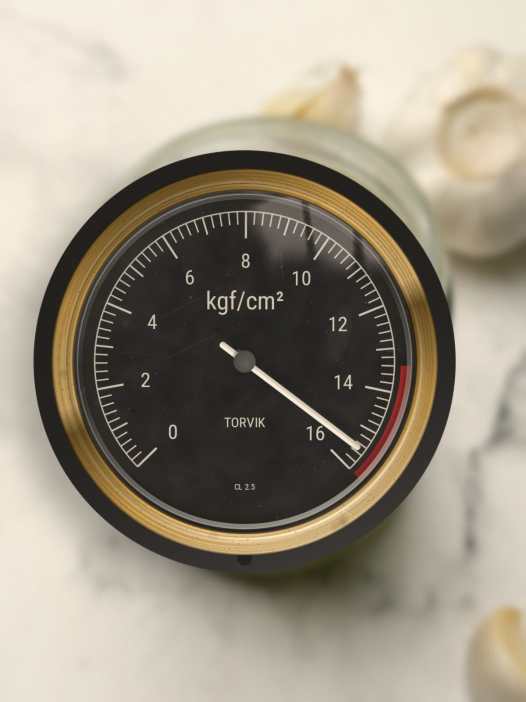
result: 15.5 kg/cm²
